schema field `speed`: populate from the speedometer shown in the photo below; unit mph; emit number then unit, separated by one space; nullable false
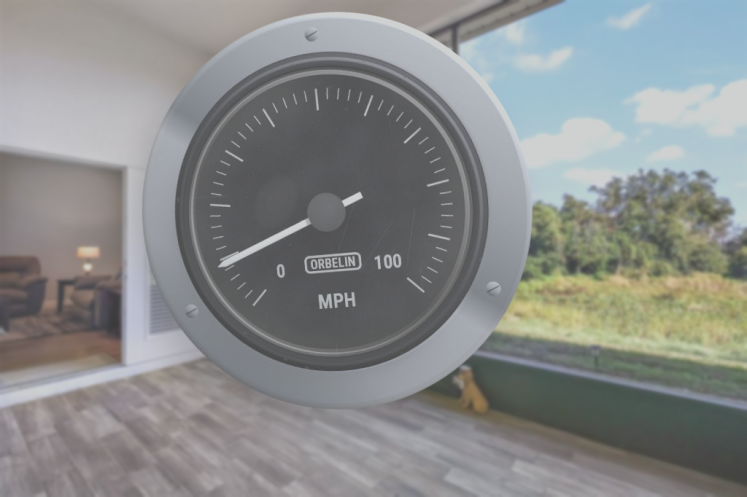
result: 9 mph
